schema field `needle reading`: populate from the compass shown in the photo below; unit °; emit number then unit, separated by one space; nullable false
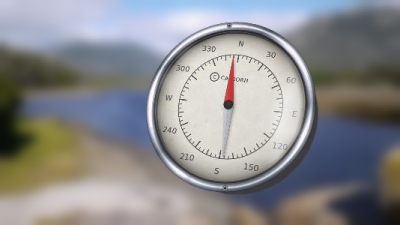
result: 355 °
